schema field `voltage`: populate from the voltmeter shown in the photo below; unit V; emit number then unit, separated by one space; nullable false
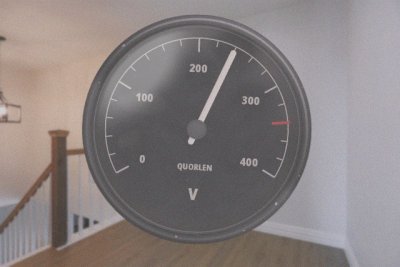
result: 240 V
